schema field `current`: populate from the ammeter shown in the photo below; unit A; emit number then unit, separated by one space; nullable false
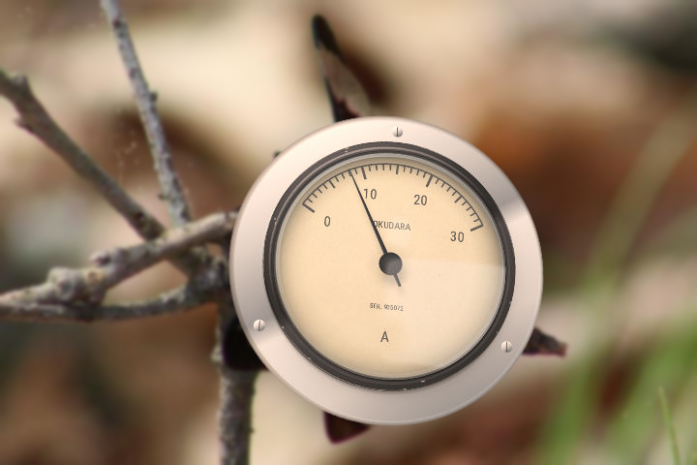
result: 8 A
